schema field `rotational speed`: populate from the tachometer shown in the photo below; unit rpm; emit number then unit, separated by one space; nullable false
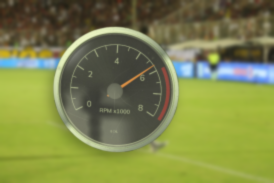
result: 5750 rpm
